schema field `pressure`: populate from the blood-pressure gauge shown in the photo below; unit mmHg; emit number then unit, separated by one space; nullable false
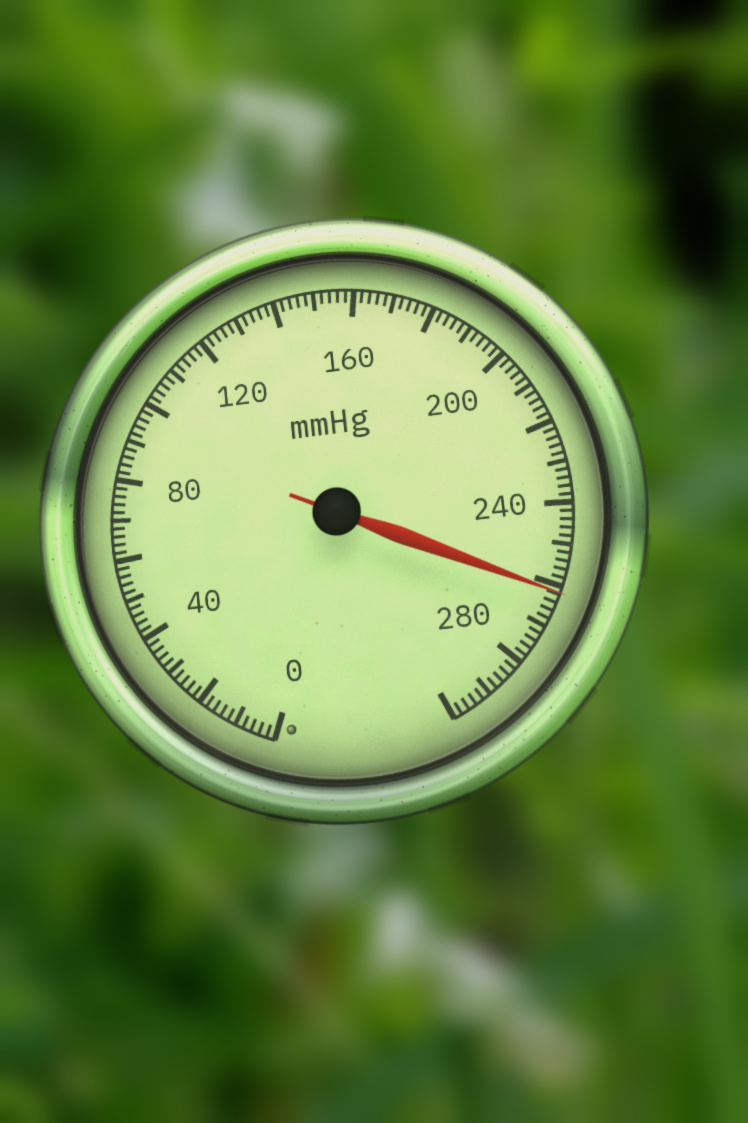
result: 262 mmHg
